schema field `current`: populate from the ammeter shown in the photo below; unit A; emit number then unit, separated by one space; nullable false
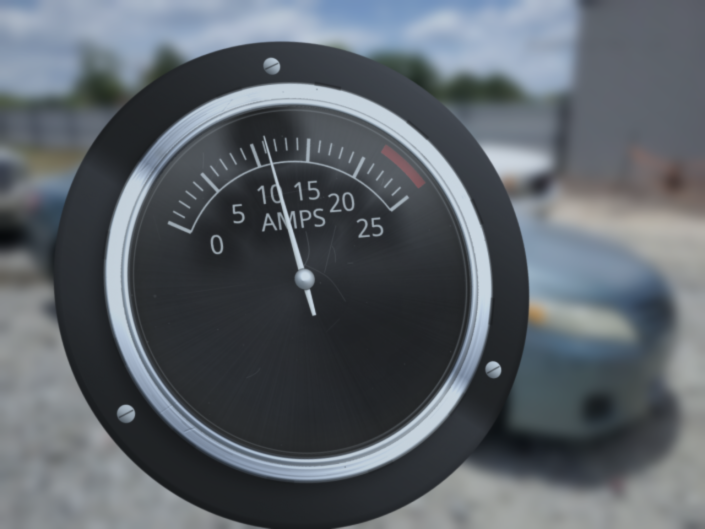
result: 11 A
